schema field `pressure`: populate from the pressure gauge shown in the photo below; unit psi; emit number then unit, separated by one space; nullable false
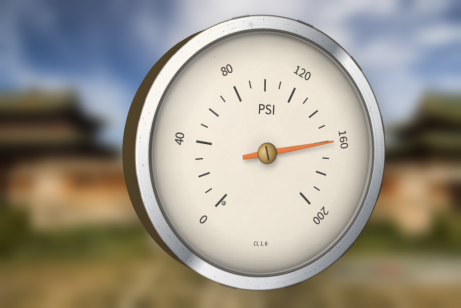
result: 160 psi
